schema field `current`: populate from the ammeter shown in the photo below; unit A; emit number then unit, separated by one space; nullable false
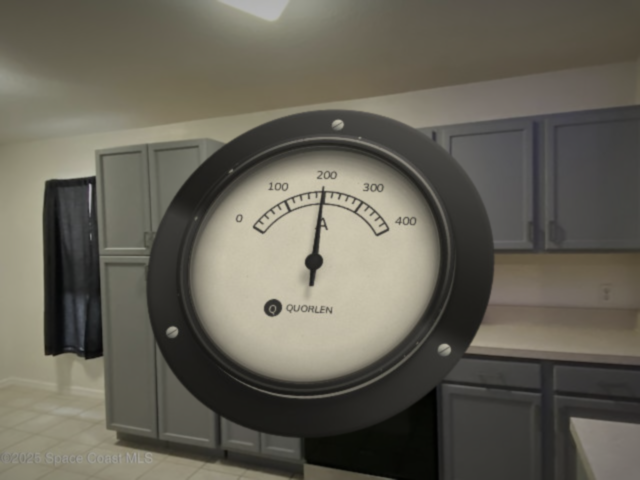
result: 200 A
